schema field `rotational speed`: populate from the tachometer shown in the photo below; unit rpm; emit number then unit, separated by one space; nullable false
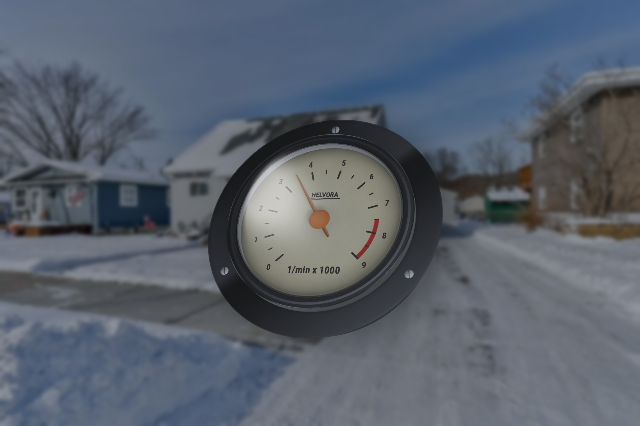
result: 3500 rpm
